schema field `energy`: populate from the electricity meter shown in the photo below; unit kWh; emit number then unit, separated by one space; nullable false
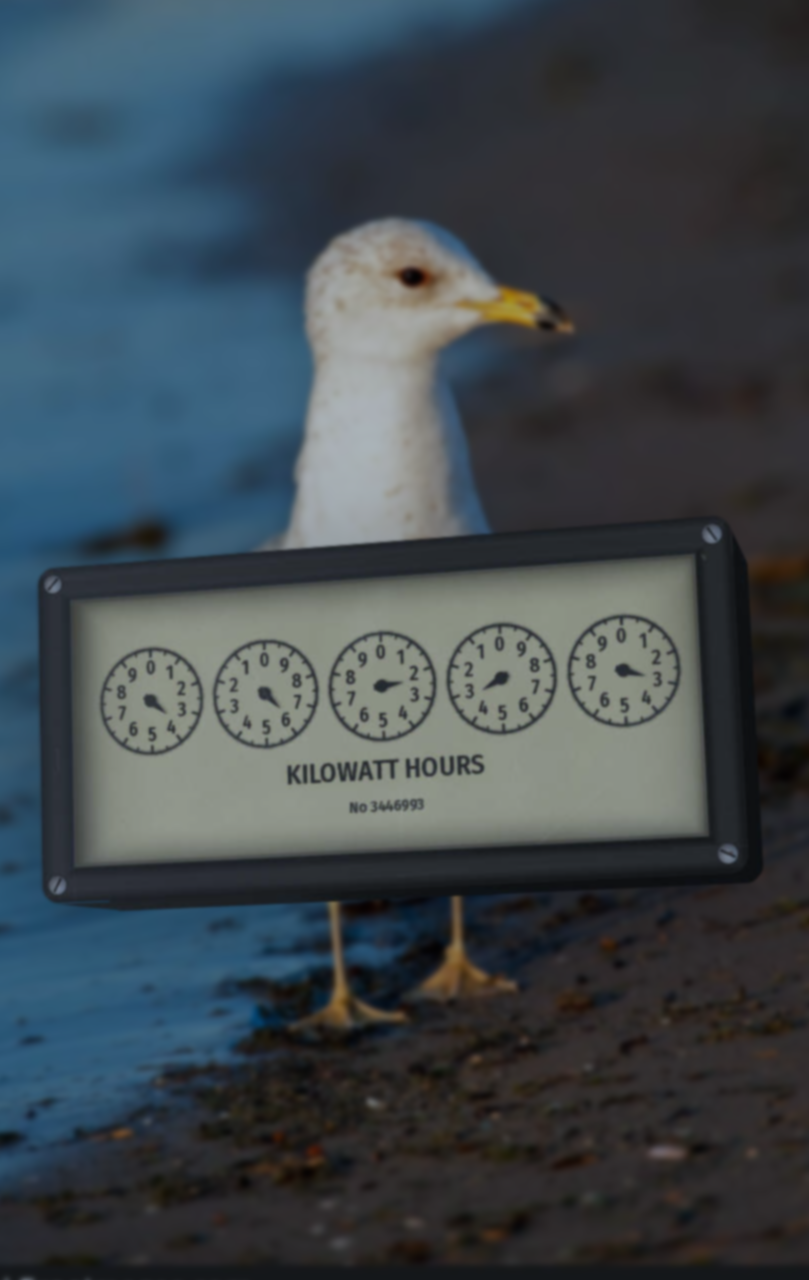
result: 36233 kWh
